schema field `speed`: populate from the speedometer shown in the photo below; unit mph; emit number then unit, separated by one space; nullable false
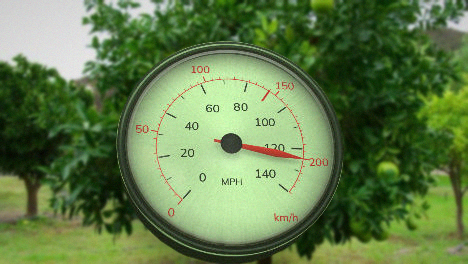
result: 125 mph
